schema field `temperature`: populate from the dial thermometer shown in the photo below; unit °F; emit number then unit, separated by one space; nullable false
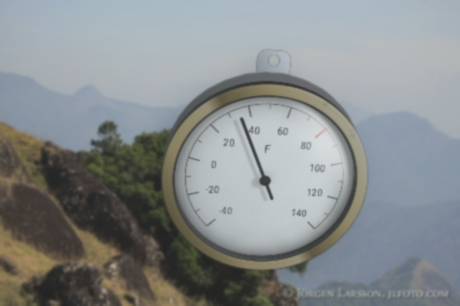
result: 35 °F
